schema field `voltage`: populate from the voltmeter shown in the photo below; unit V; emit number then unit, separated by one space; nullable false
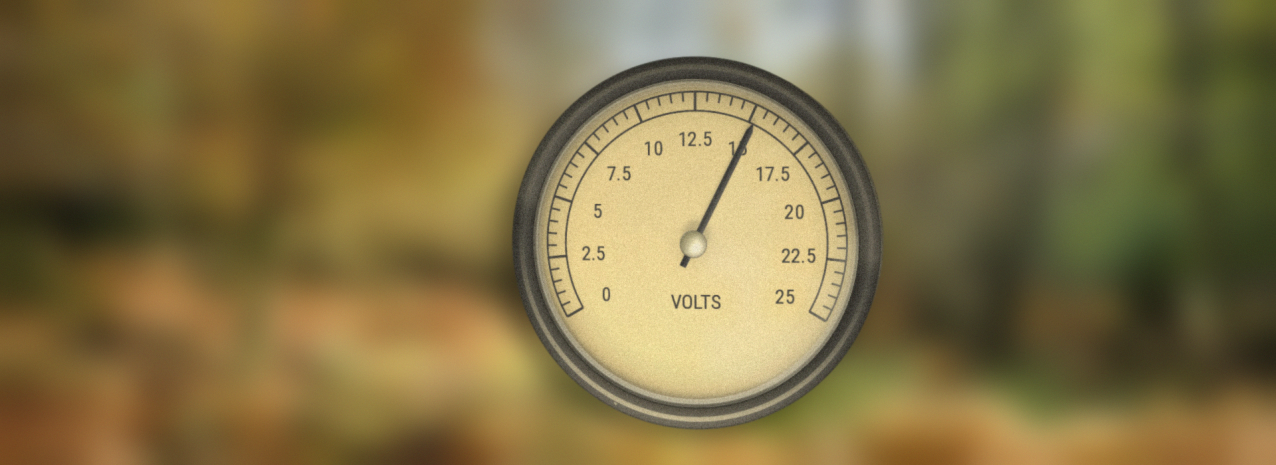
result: 15.25 V
